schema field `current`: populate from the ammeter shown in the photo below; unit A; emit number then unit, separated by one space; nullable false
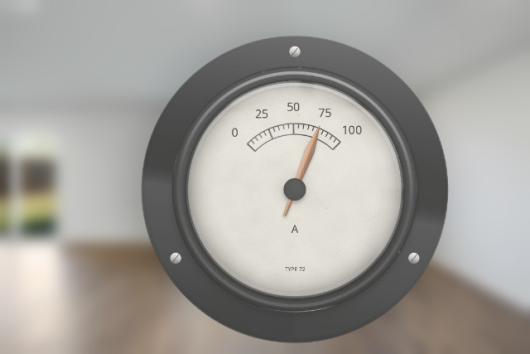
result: 75 A
